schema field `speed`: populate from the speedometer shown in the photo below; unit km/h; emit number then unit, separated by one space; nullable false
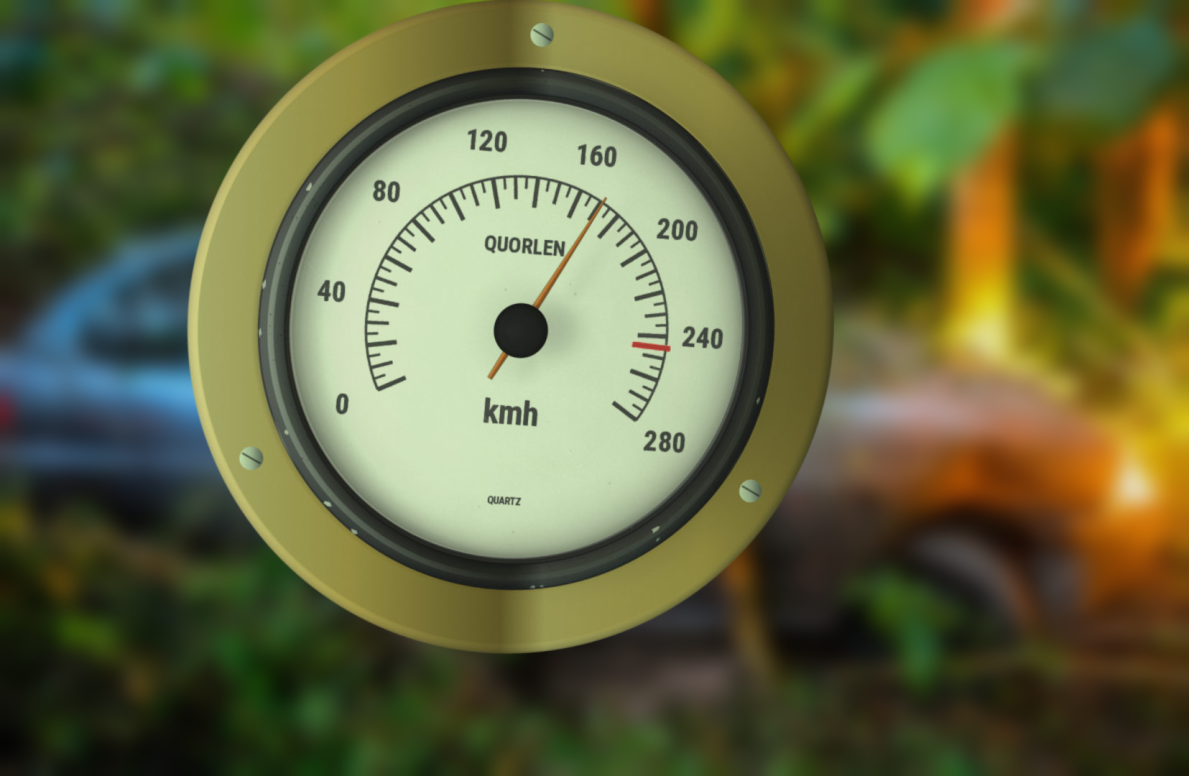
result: 170 km/h
